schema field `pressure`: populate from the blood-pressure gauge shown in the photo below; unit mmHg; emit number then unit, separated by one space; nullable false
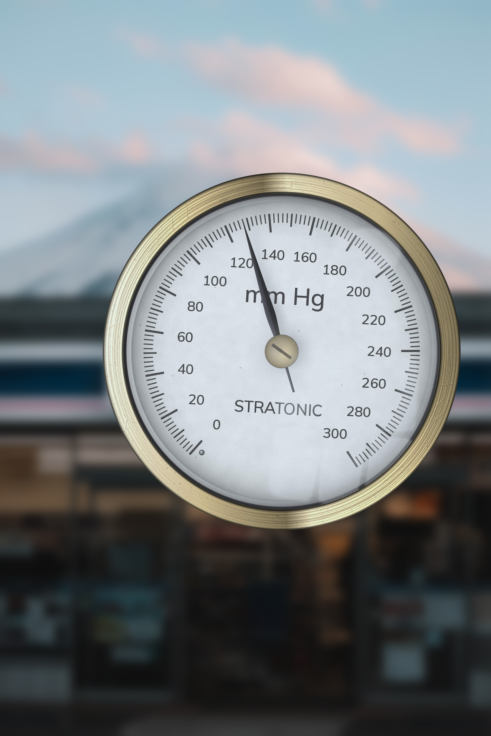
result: 128 mmHg
